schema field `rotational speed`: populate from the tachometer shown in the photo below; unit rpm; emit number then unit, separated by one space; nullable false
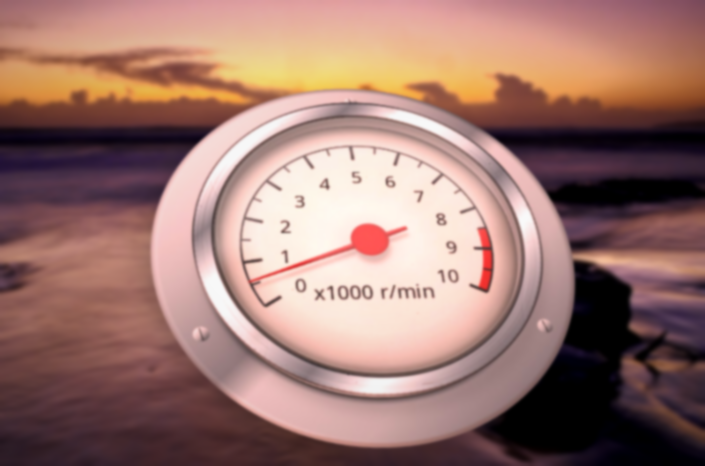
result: 500 rpm
